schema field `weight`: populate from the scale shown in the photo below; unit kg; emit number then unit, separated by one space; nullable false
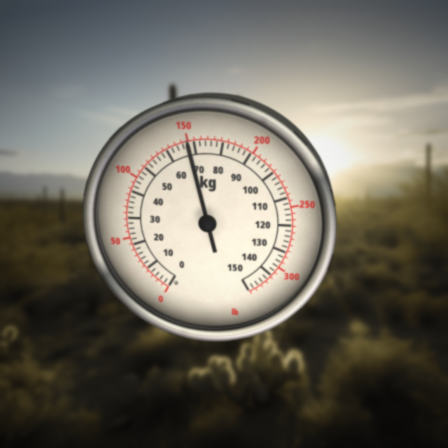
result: 68 kg
